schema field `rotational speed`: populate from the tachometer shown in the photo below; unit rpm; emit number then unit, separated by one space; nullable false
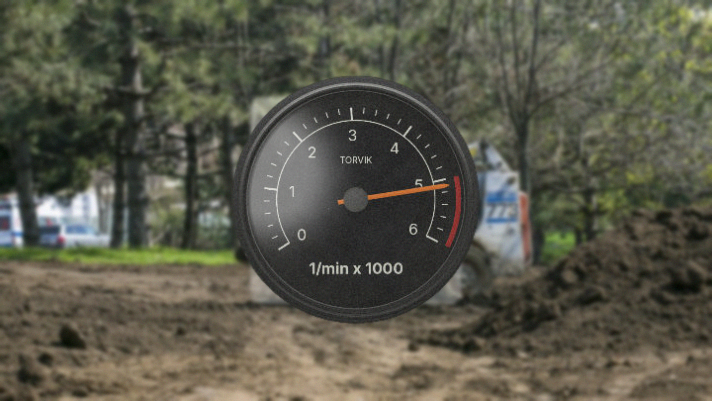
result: 5100 rpm
